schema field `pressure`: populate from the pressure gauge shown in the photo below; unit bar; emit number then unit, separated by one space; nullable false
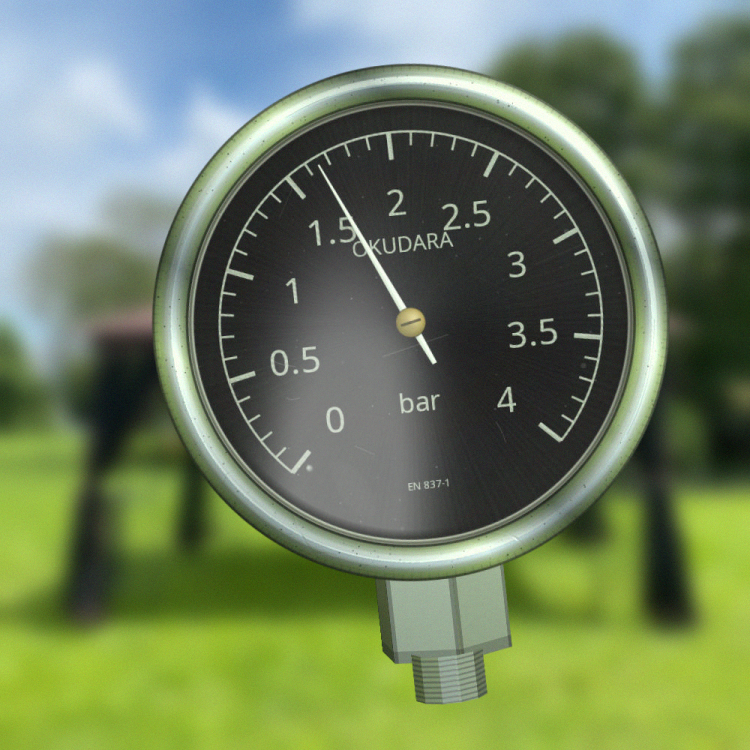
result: 1.65 bar
